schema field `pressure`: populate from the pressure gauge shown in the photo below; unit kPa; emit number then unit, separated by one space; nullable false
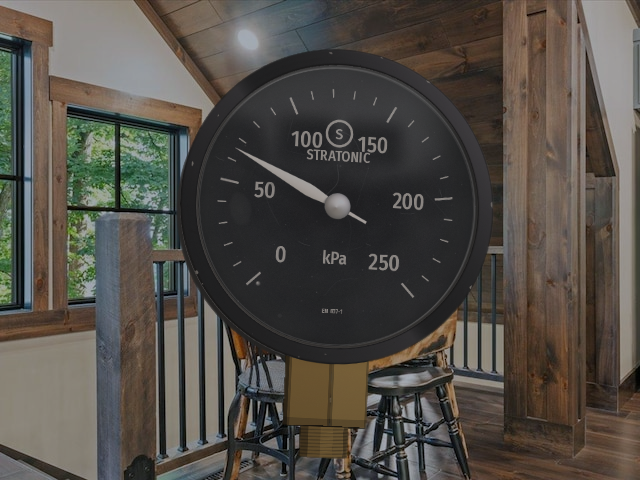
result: 65 kPa
